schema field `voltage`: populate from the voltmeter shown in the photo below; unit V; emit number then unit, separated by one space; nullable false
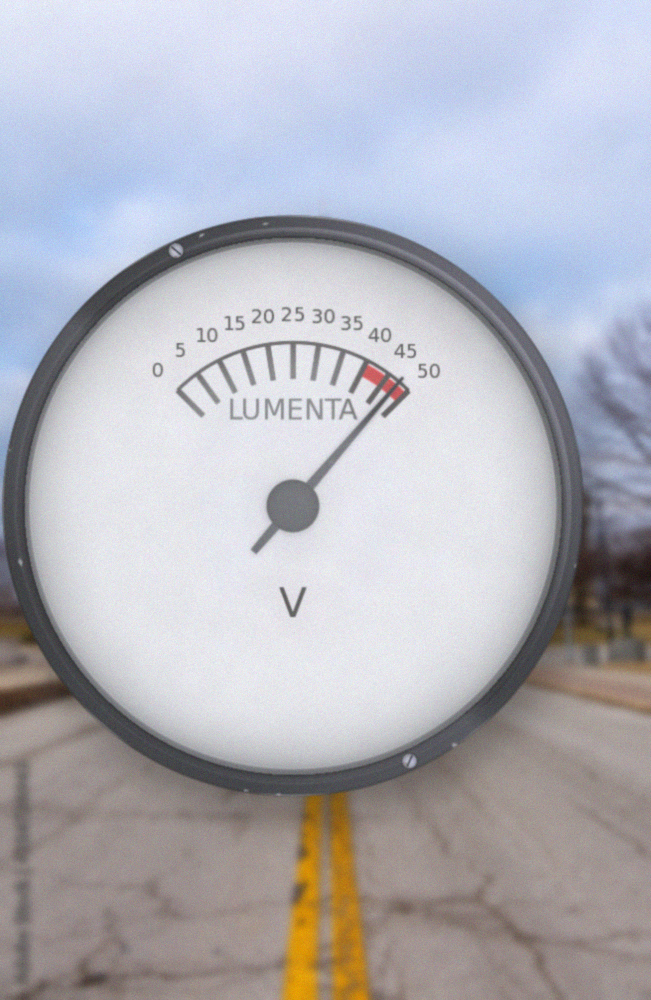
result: 47.5 V
